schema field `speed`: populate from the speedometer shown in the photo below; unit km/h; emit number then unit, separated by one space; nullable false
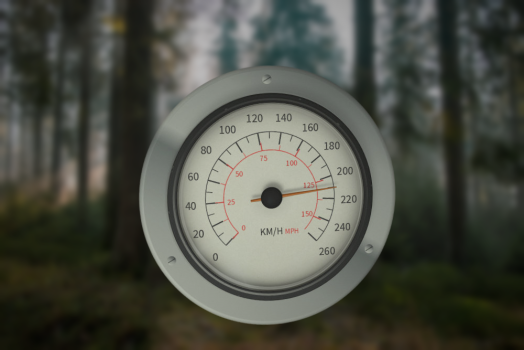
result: 210 km/h
